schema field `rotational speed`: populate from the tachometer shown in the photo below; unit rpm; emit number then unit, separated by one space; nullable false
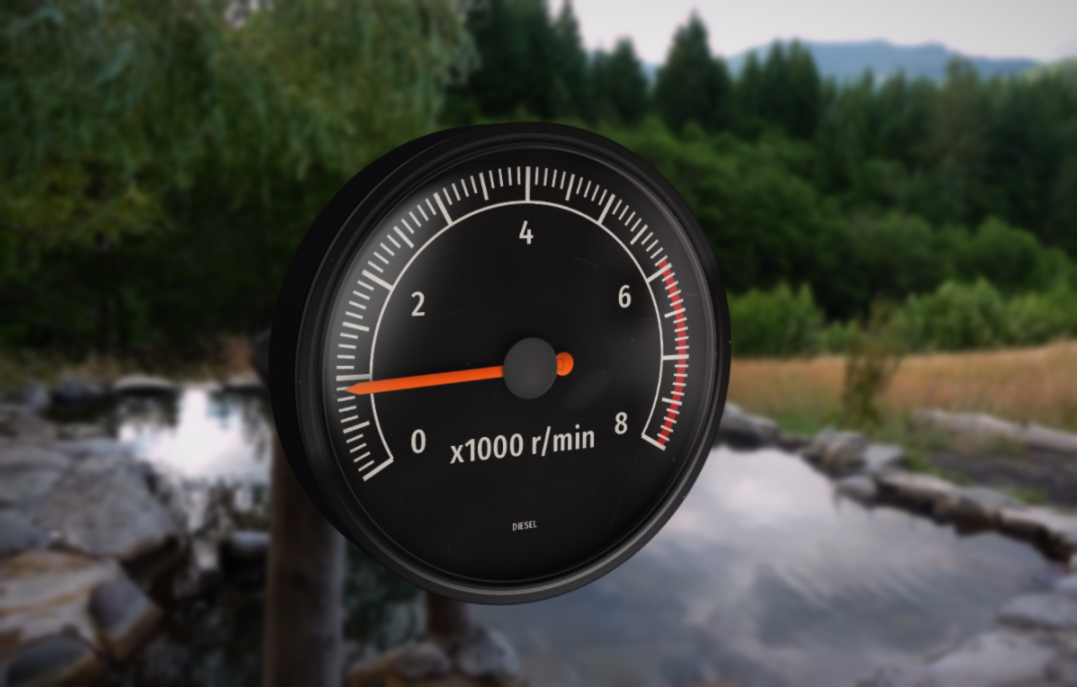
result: 900 rpm
